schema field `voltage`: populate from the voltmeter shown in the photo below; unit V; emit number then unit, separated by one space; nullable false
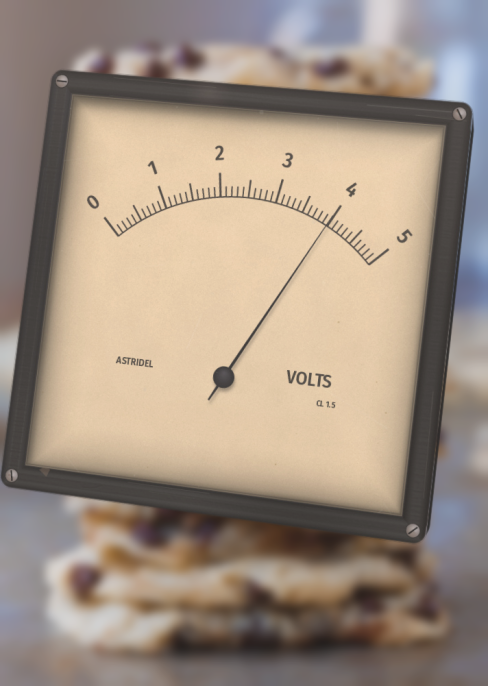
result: 4 V
